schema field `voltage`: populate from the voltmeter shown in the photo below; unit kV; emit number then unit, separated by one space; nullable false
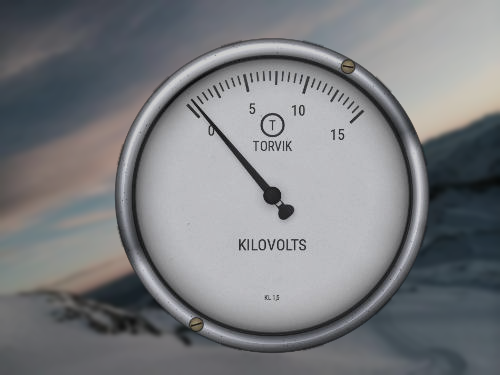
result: 0.5 kV
